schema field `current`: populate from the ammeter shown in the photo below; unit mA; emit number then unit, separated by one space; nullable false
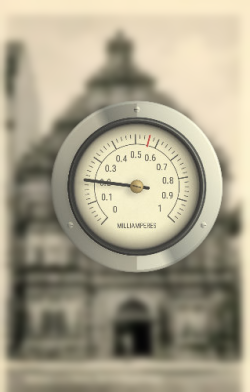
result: 0.2 mA
